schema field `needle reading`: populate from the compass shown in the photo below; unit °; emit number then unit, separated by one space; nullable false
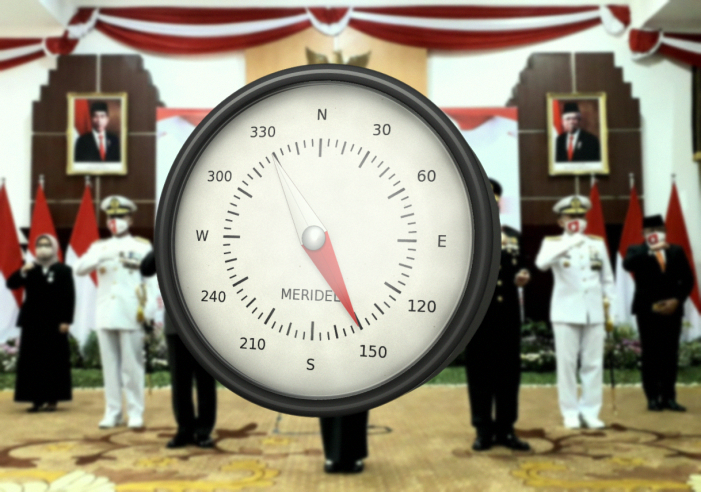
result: 150 °
